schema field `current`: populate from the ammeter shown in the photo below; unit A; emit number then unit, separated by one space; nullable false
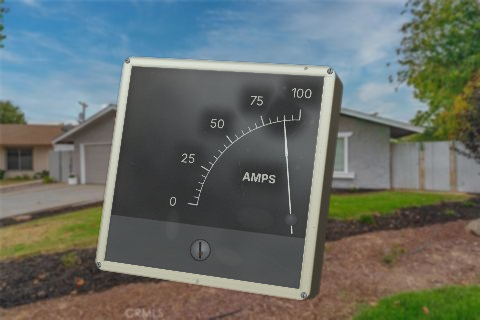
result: 90 A
